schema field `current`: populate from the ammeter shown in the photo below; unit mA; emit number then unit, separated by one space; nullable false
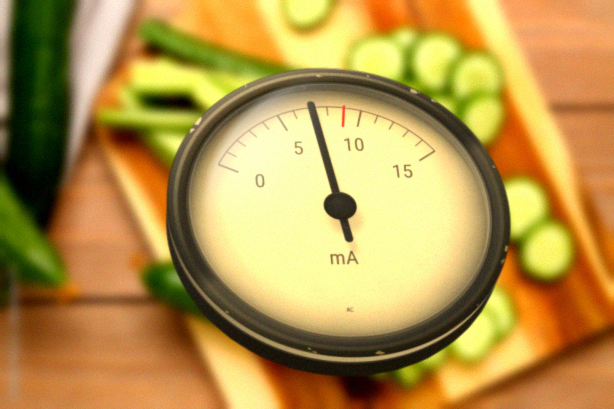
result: 7 mA
